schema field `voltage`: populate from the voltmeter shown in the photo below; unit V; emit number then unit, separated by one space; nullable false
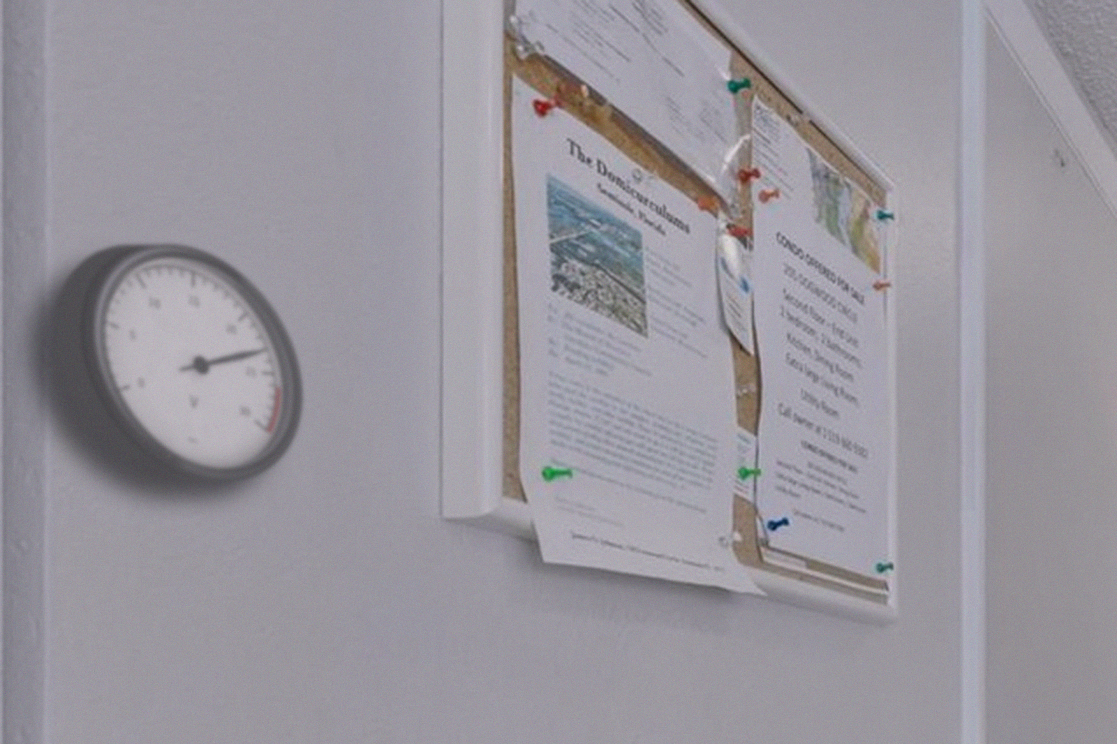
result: 23 V
